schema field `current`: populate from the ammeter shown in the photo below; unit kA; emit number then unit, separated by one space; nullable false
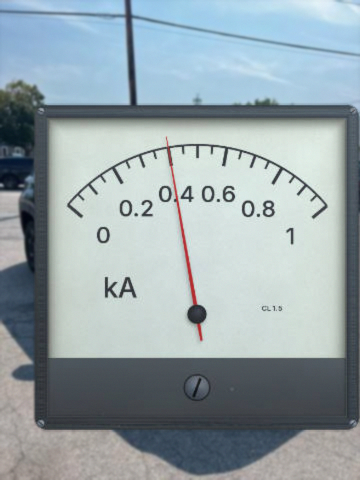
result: 0.4 kA
